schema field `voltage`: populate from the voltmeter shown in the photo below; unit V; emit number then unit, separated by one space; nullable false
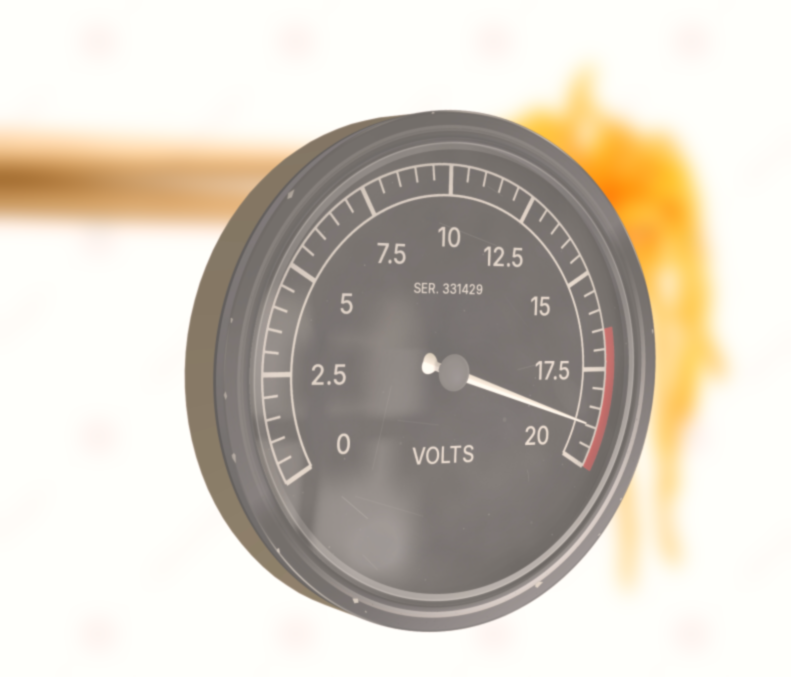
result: 19 V
